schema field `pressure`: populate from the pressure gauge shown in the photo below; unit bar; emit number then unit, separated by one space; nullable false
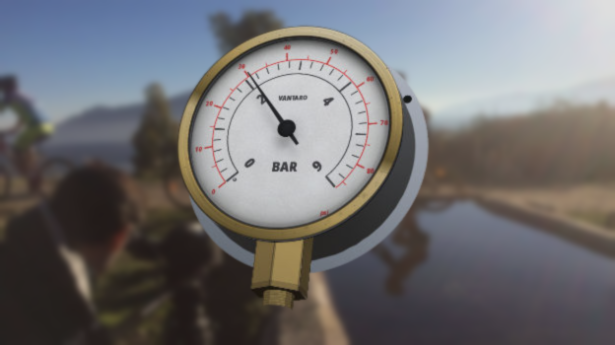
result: 2.1 bar
